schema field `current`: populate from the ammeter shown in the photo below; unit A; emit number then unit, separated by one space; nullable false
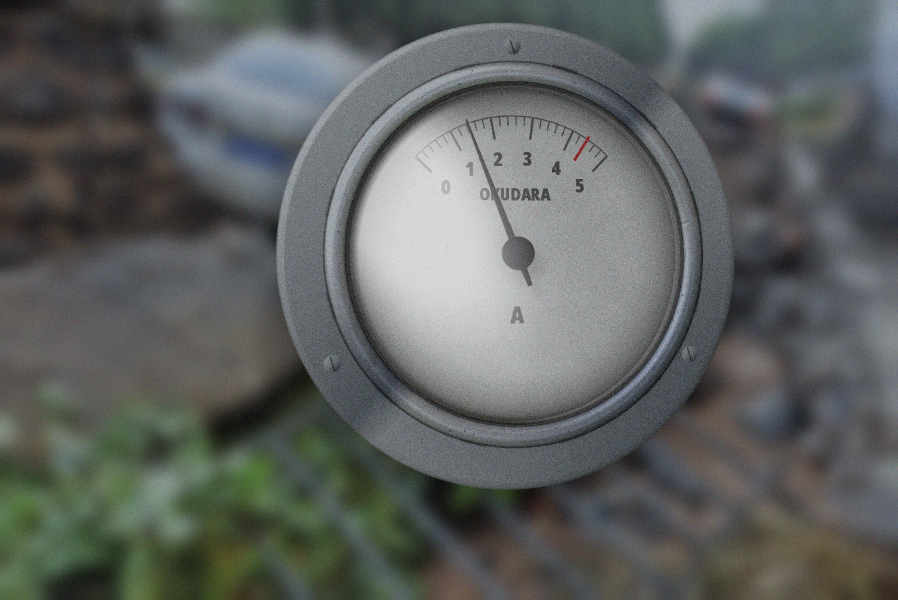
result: 1.4 A
